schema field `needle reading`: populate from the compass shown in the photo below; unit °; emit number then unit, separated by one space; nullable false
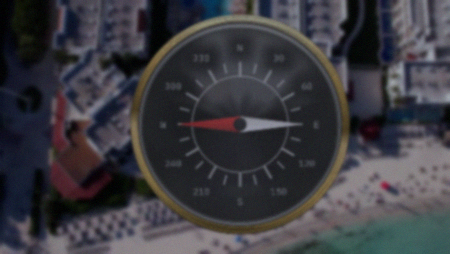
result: 270 °
